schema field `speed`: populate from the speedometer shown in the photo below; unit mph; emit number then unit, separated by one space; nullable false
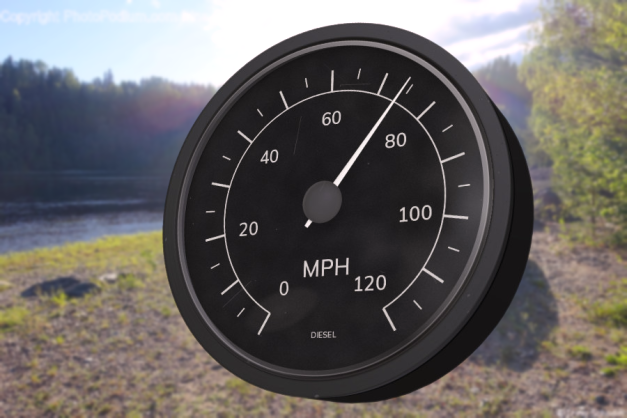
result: 75 mph
